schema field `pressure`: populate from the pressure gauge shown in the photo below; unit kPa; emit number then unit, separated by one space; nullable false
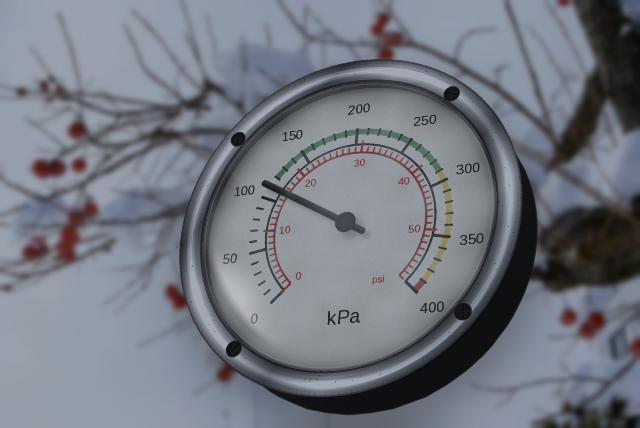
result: 110 kPa
